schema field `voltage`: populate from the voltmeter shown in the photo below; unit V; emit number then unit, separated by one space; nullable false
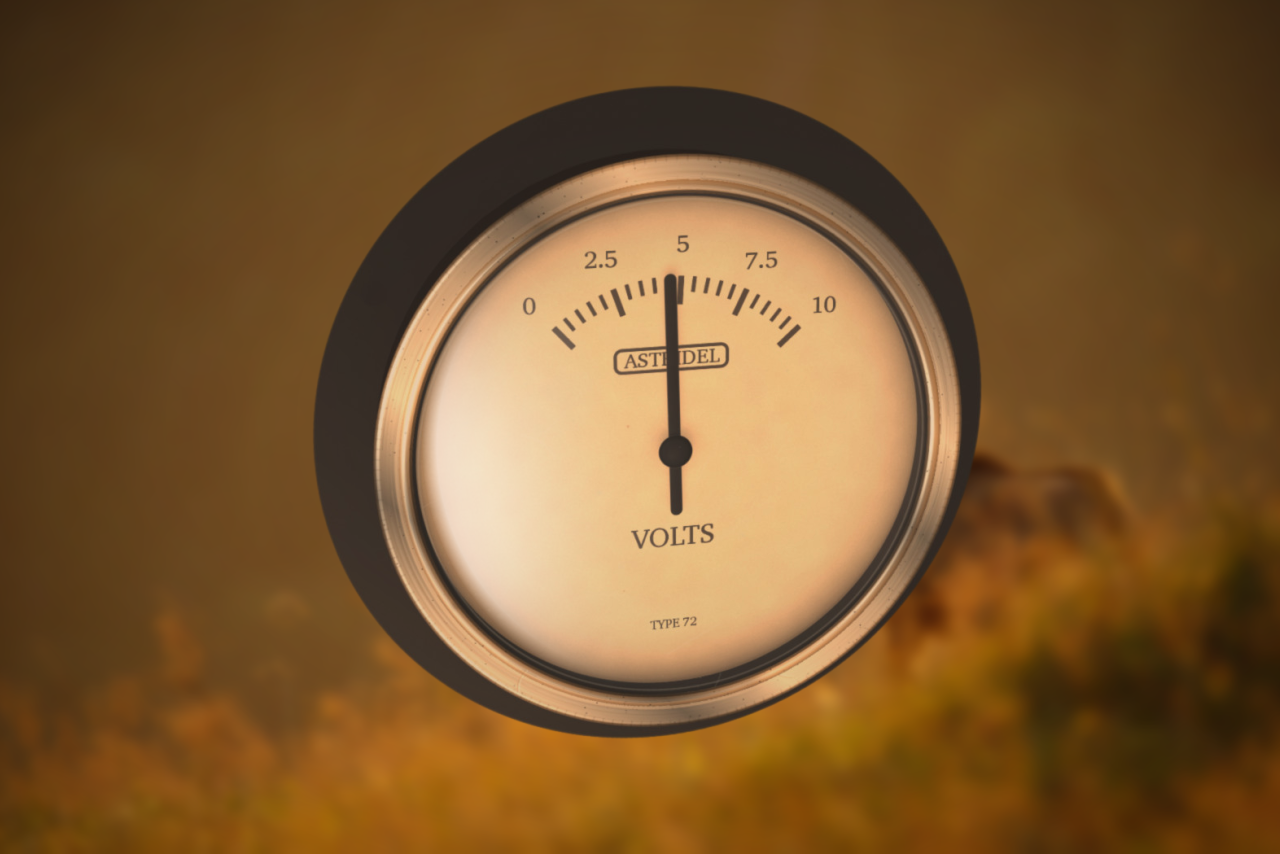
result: 4.5 V
